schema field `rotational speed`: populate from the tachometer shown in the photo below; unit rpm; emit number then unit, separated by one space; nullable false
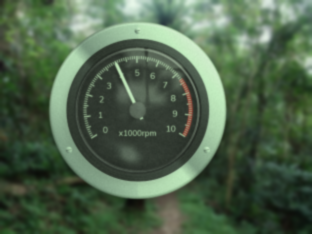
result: 4000 rpm
